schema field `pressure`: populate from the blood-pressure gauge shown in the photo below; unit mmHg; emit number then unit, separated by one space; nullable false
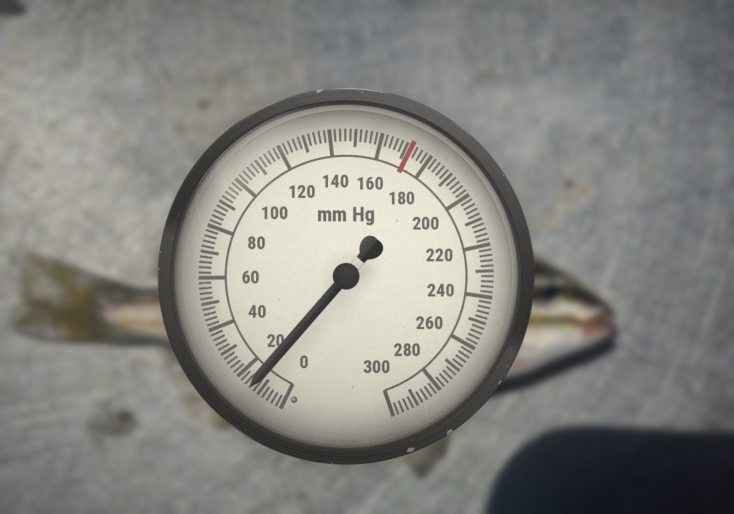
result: 14 mmHg
